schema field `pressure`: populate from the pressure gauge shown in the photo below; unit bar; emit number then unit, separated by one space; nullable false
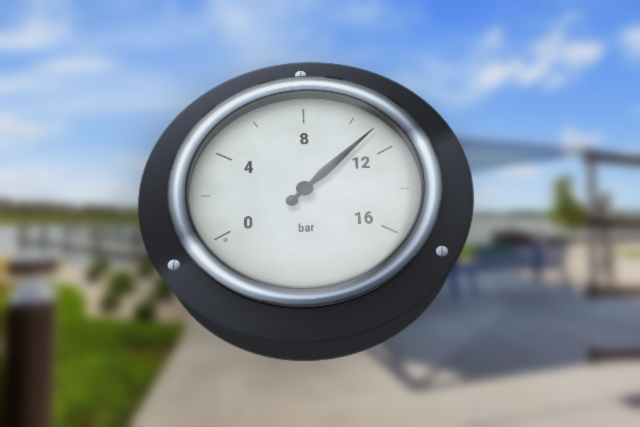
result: 11 bar
